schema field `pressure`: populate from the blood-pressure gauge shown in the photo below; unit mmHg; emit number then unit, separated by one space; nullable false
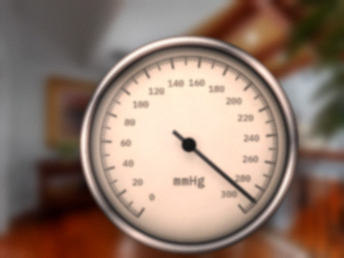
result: 290 mmHg
